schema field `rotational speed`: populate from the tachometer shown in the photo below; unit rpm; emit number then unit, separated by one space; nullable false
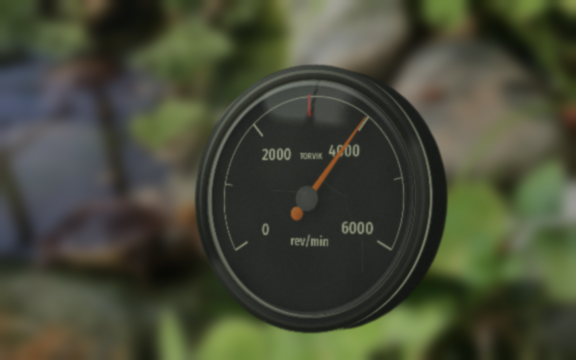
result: 4000 rpm
